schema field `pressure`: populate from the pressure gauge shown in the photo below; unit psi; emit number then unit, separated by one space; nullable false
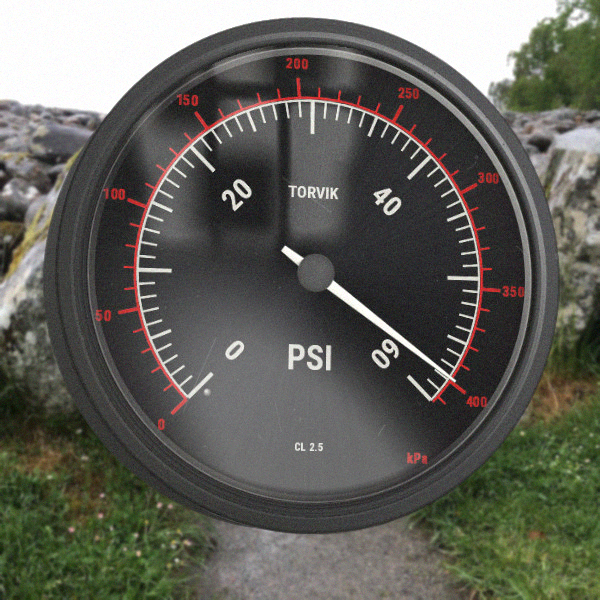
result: 58 psi
